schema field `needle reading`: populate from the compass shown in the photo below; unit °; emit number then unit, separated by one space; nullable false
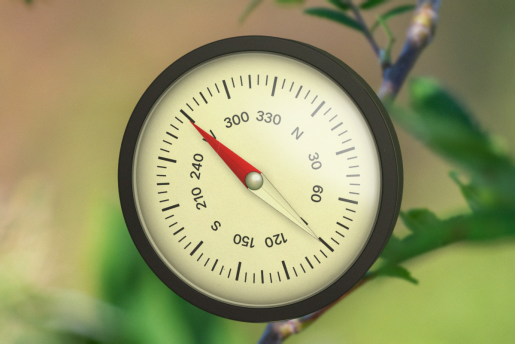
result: 270 °
